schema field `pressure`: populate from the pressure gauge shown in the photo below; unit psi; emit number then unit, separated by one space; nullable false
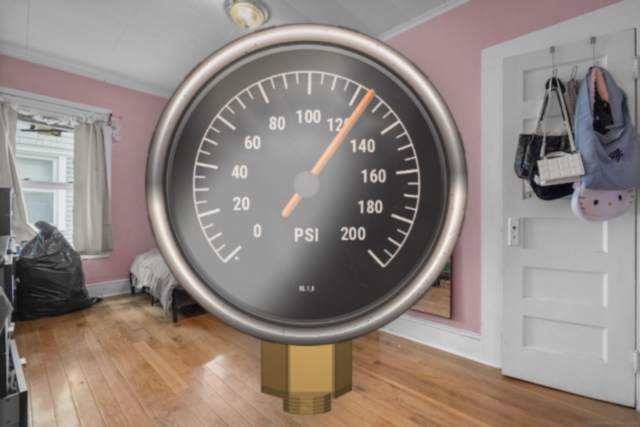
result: 125 psi
